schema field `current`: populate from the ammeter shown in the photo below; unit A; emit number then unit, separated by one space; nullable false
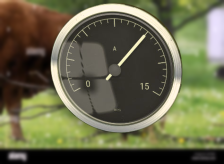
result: 10 A
